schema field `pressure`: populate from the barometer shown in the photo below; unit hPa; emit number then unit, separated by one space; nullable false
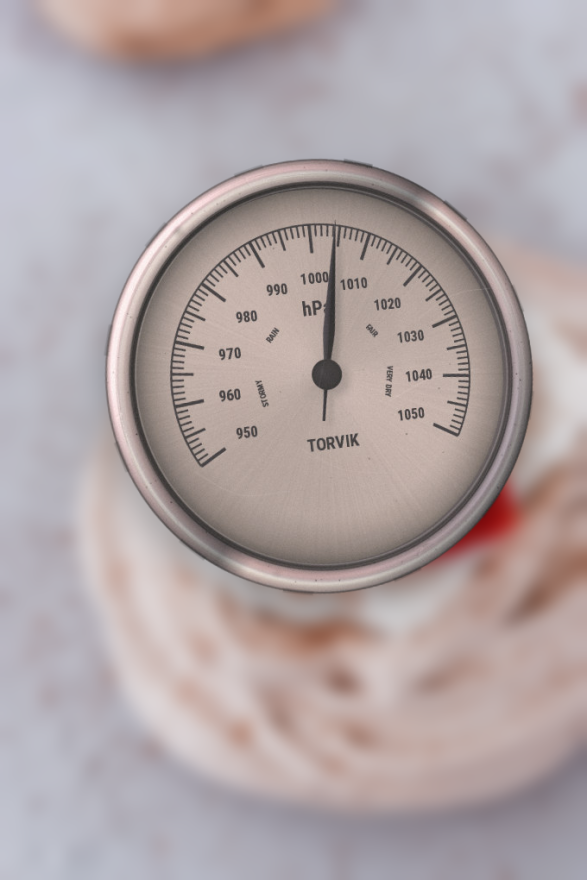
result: 1004 hPa
